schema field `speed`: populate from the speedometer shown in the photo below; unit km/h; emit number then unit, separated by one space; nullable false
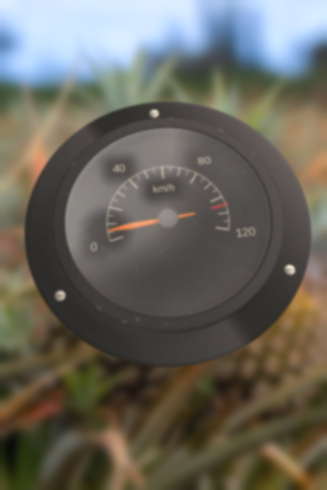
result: 5 km/h
